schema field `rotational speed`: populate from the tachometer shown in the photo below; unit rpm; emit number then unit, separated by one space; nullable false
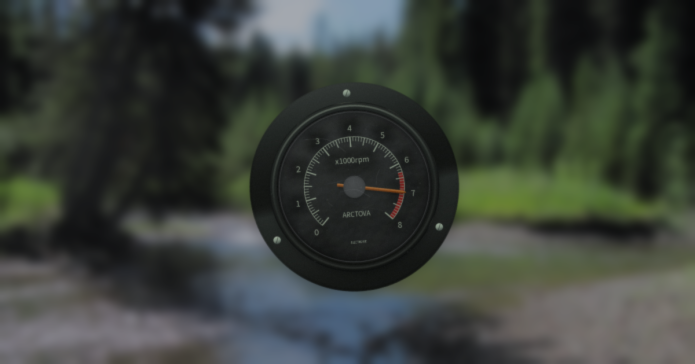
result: 7000 rpm
